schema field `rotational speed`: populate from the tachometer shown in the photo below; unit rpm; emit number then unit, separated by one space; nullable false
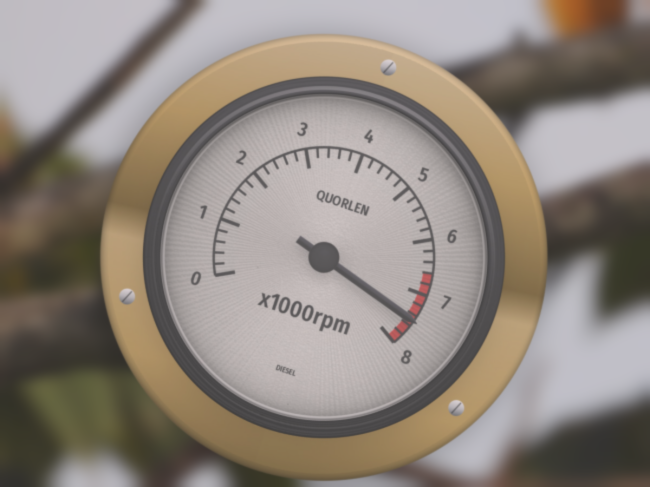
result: 7500 rpm
